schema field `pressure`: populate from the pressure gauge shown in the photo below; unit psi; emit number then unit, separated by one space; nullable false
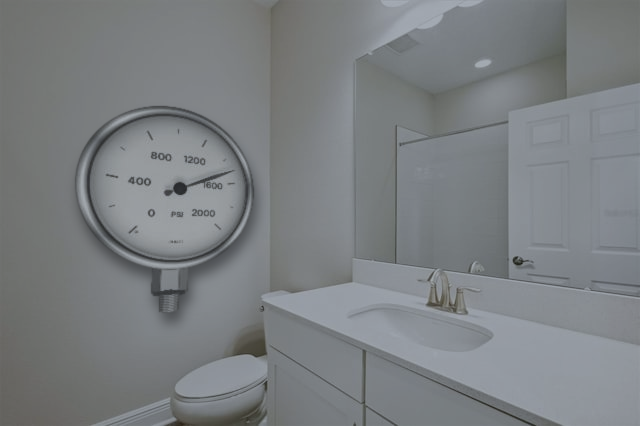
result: 1500 psi
